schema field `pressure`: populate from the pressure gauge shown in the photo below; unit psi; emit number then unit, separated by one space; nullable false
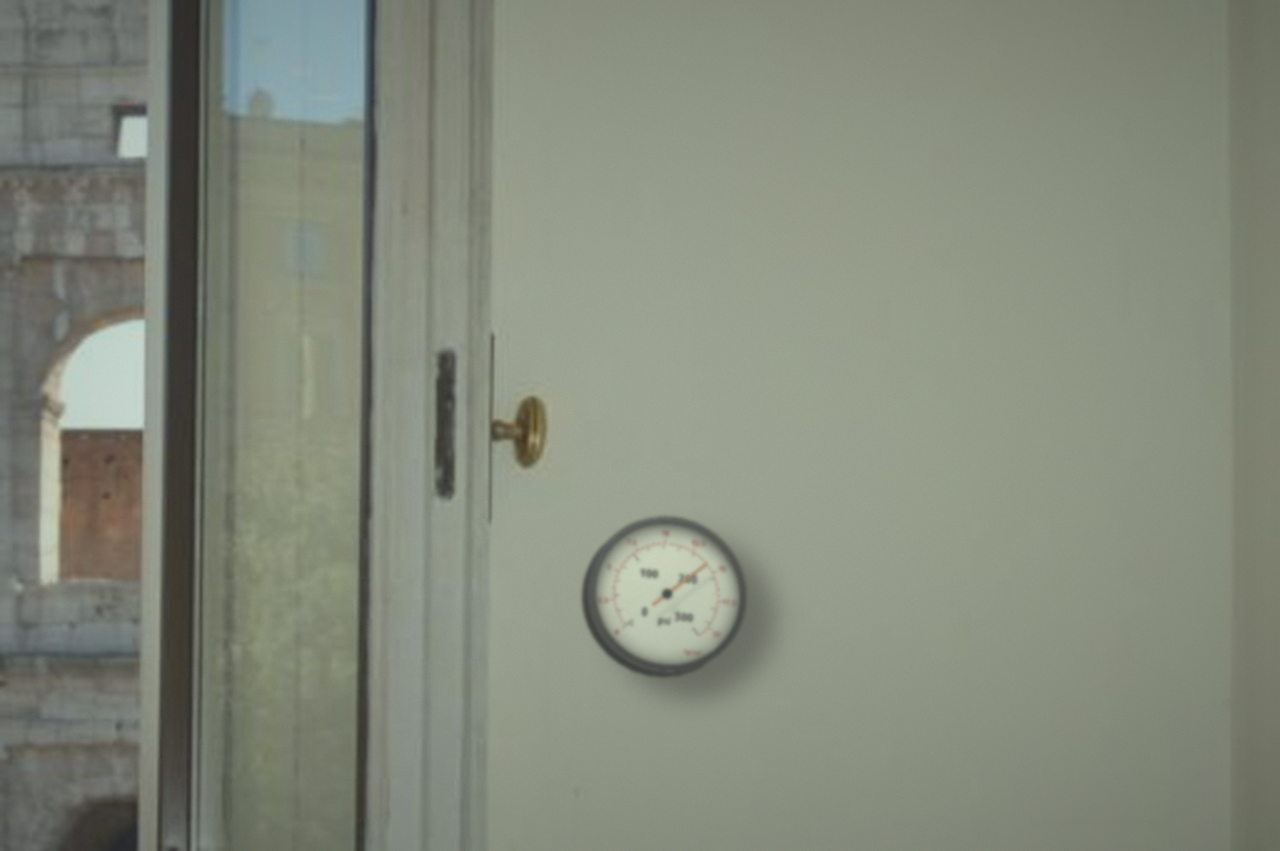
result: 200 psi
